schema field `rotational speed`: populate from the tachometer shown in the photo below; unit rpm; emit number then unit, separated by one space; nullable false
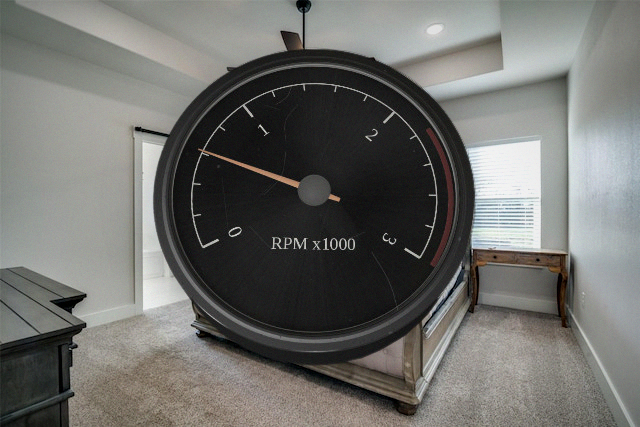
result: 600 rpm
